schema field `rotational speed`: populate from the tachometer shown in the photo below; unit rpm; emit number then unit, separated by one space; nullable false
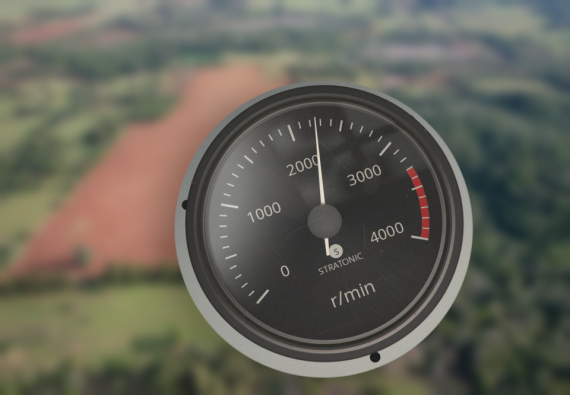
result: 2250 rpm
